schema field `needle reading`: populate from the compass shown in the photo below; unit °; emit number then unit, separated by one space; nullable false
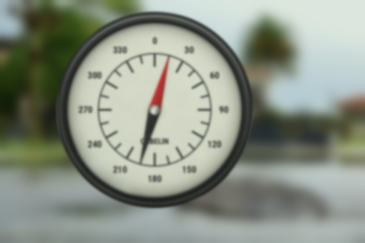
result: 15 °
